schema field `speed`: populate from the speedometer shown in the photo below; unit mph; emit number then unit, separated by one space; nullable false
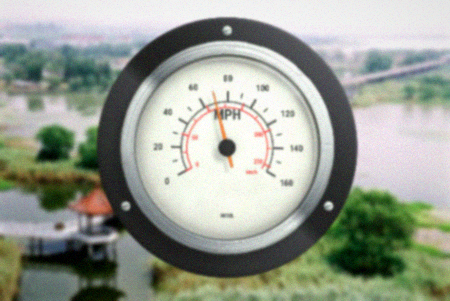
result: 70 mph
